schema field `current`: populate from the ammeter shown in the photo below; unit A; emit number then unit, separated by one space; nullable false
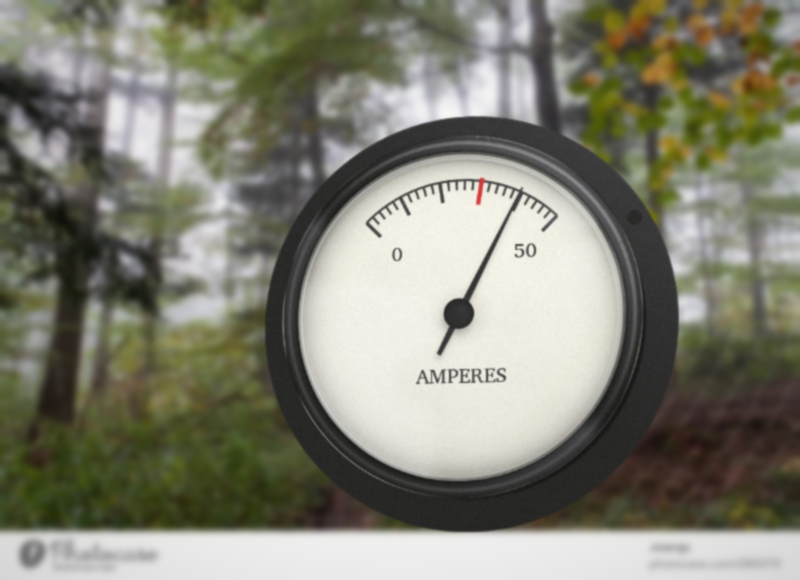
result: 40 A
